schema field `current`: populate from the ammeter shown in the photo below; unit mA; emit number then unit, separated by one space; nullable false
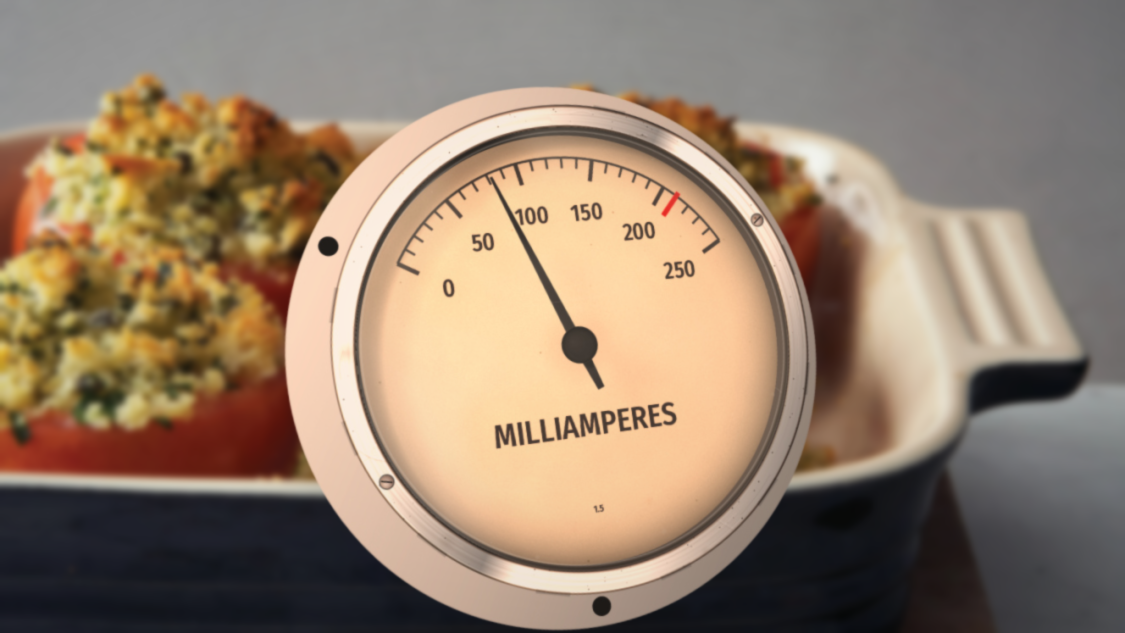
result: 80 mA
